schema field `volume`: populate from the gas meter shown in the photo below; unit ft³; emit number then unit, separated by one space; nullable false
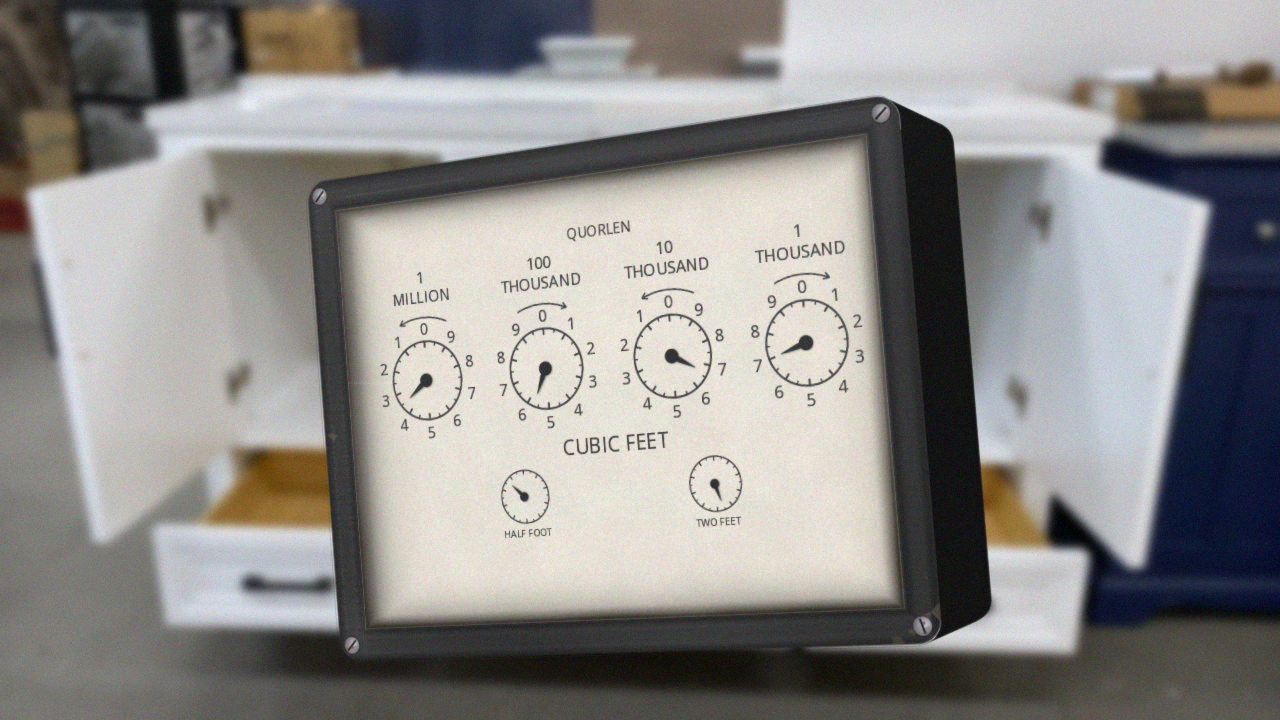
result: 356700 ft³
